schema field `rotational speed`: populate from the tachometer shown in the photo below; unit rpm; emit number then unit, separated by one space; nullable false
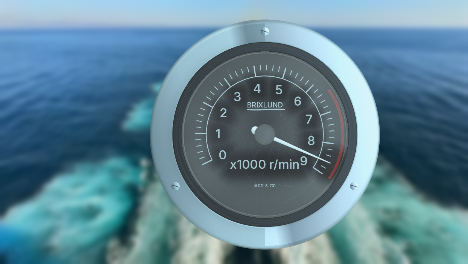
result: 8600 rpm
